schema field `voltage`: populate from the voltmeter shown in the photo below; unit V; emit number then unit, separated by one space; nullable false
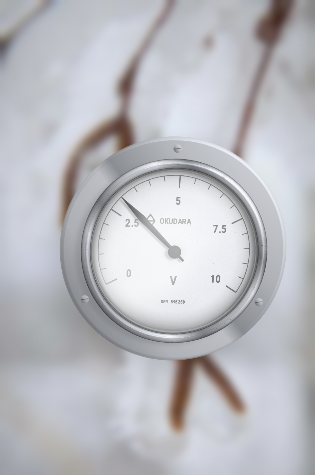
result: 3 V
